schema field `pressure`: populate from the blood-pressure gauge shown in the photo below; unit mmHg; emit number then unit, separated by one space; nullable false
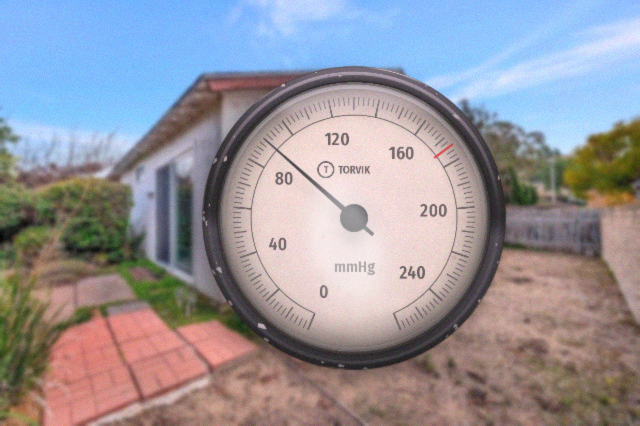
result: 90 mmHg
